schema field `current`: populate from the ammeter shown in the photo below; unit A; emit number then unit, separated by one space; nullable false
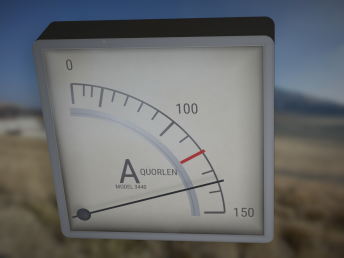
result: 135 A
